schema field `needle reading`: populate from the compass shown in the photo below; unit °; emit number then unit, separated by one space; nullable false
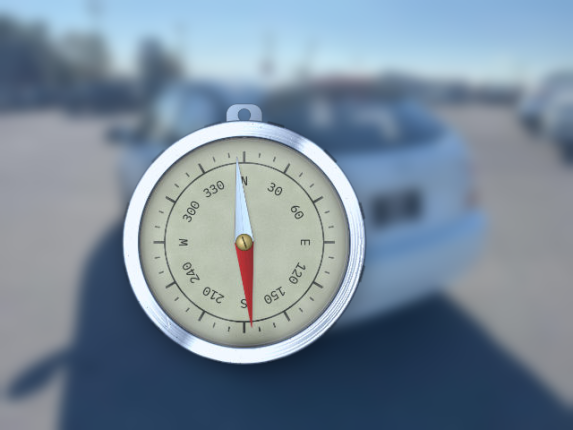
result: 175 °
